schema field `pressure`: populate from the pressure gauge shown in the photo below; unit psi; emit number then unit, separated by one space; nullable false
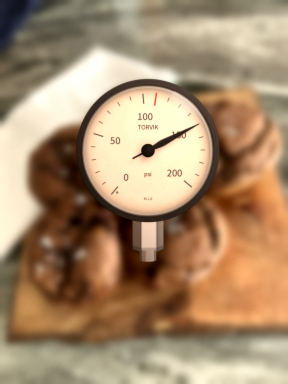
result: 150 psi
